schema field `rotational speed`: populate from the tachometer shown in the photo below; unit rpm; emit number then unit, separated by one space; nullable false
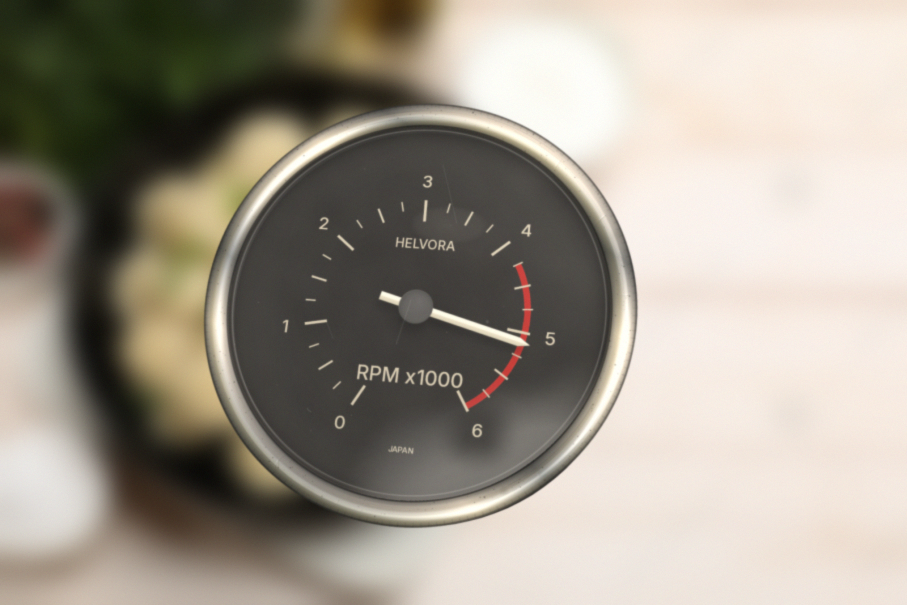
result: 5125 rpm
